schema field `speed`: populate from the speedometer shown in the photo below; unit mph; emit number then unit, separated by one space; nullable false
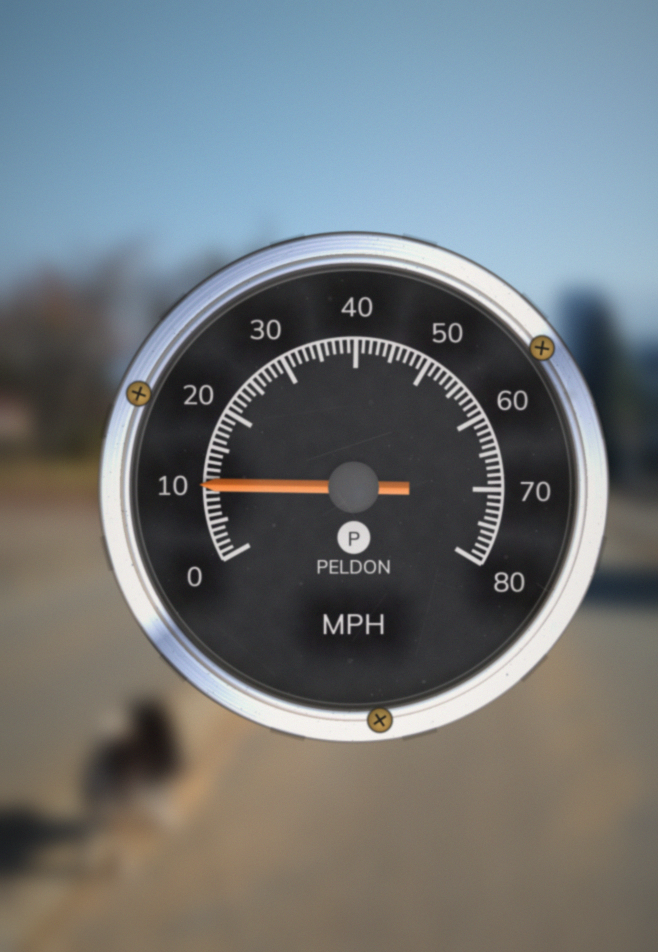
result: 10 mph
